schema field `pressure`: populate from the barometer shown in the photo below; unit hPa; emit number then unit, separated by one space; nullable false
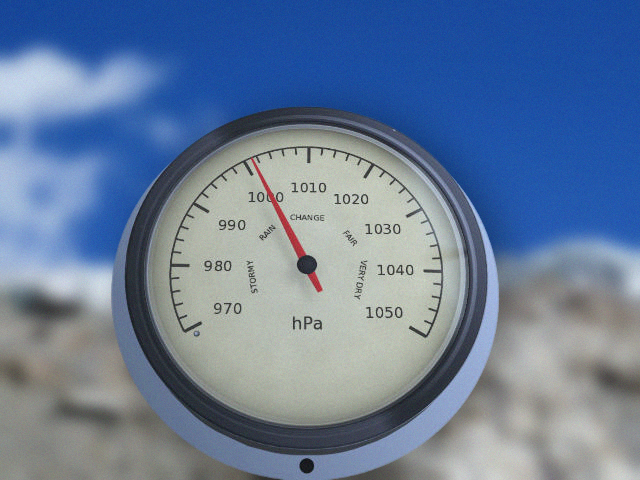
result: 1001 hPa
